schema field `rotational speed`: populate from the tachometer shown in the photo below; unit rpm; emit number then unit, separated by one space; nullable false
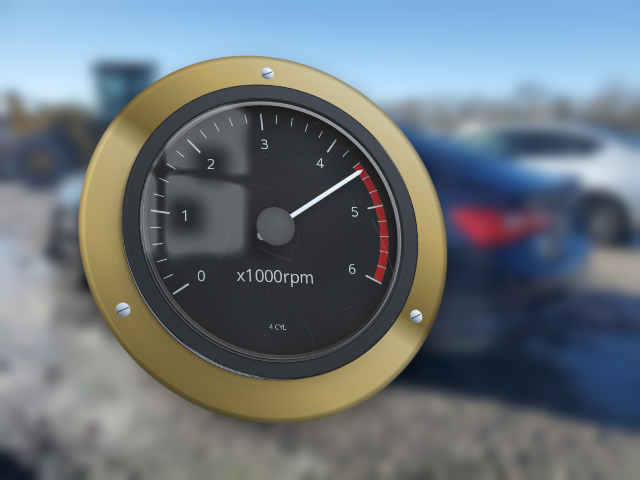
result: 4500 rpm
